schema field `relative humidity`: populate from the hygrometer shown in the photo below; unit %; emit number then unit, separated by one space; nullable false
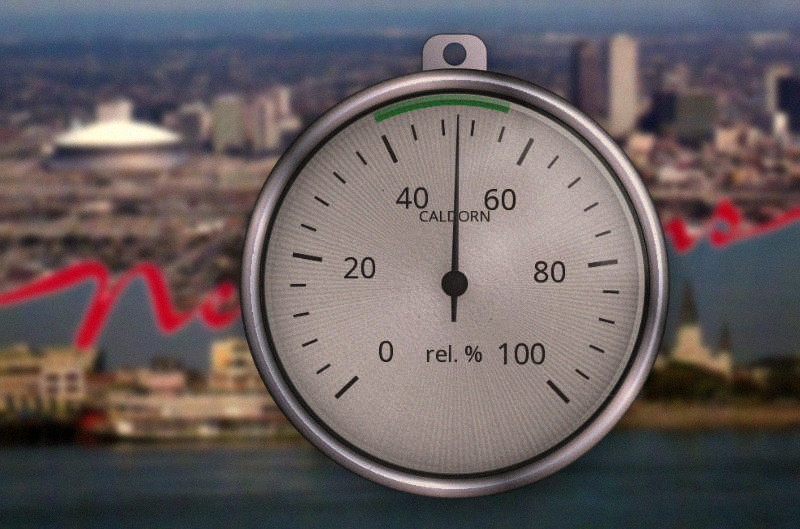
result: 50 %
